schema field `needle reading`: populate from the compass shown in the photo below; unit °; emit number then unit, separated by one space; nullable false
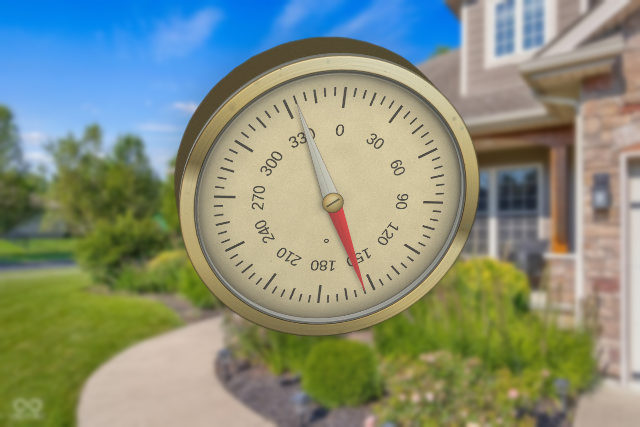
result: 155 °
